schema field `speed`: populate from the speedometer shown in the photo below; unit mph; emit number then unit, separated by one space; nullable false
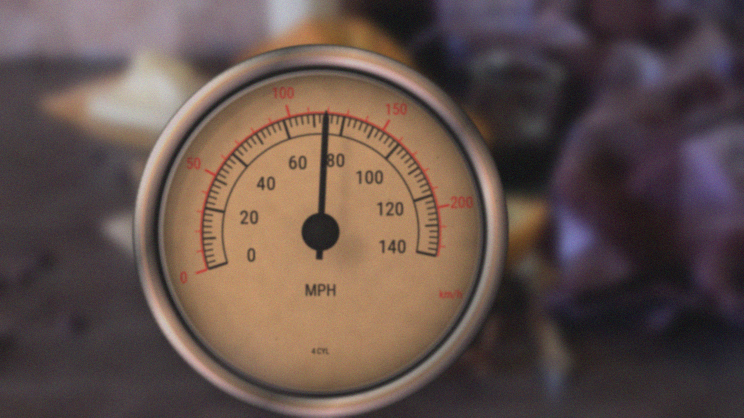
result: 74 mph
